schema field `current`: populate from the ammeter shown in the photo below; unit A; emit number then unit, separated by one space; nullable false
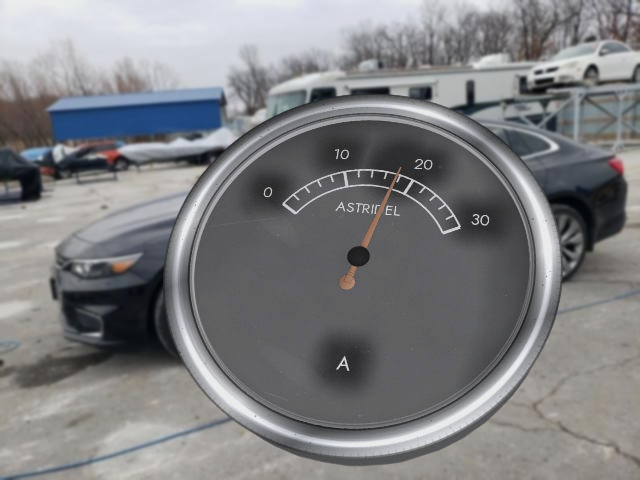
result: 18 A
